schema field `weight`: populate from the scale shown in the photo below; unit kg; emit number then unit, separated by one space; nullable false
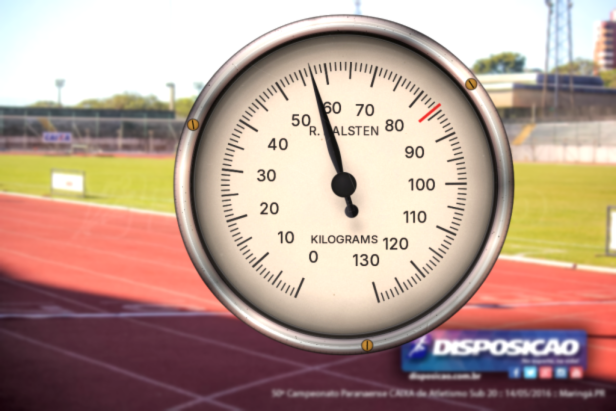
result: 57 kg
